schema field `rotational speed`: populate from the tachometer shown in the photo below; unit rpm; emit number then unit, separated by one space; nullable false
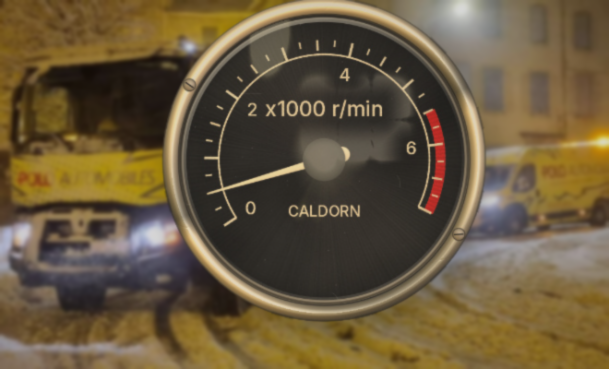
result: 500 rpm
